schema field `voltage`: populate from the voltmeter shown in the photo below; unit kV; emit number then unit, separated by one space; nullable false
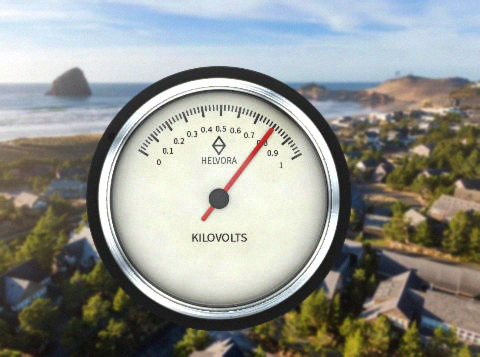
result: 0.8 kV
